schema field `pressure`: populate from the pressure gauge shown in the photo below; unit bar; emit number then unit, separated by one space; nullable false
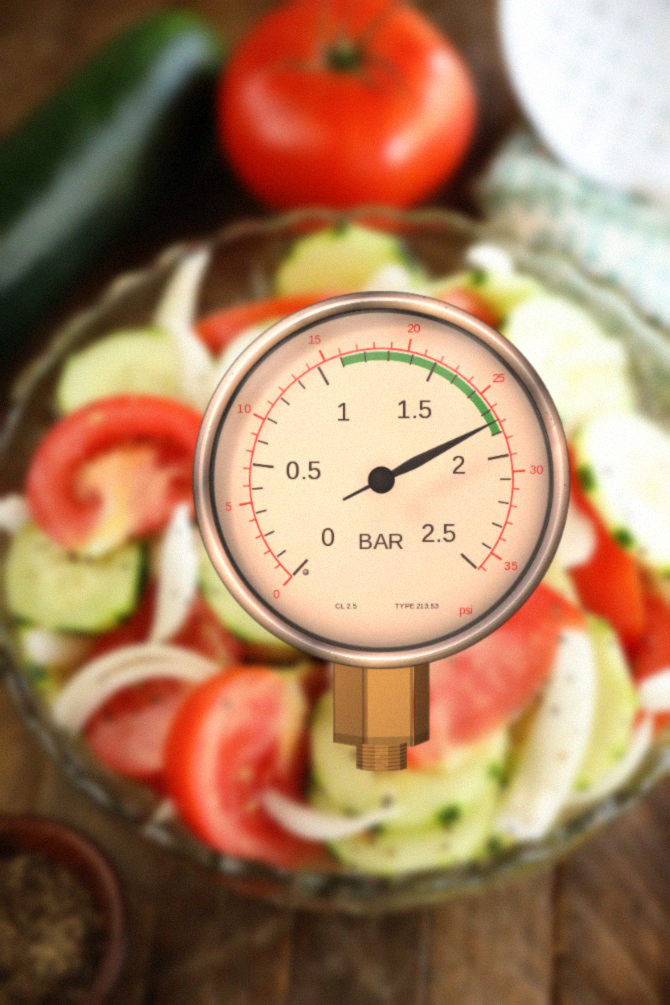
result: 1.85 bar
